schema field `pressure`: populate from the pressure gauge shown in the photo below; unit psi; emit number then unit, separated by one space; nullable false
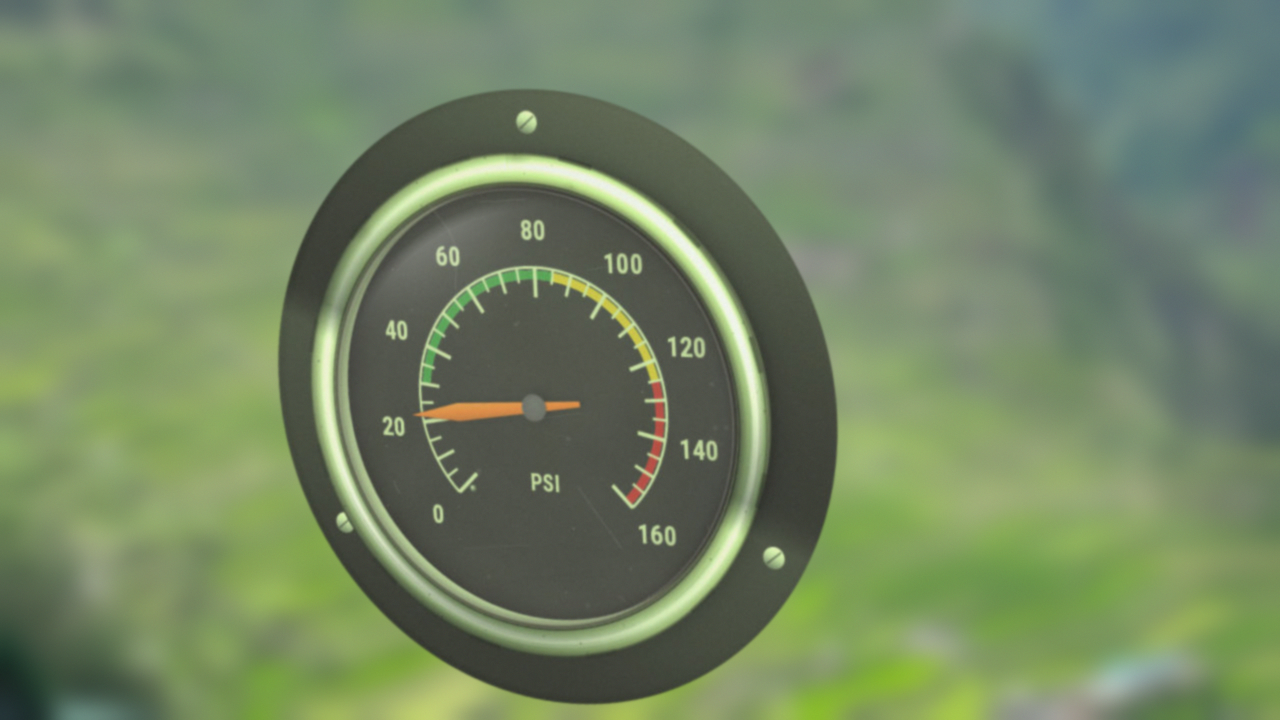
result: 22.5 psi
